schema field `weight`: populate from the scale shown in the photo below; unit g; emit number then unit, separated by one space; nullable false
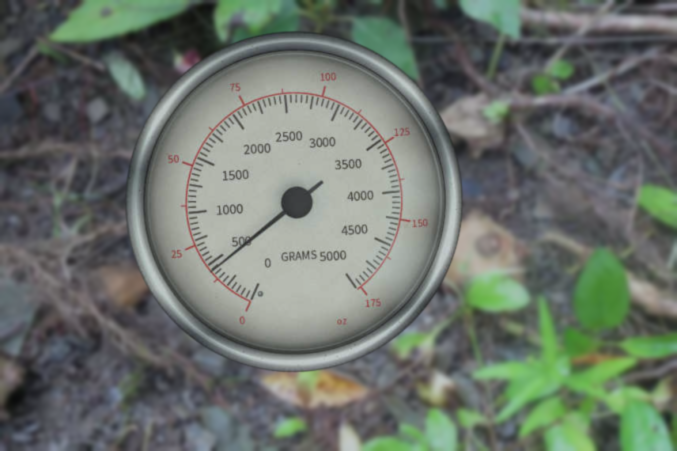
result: 450 g
